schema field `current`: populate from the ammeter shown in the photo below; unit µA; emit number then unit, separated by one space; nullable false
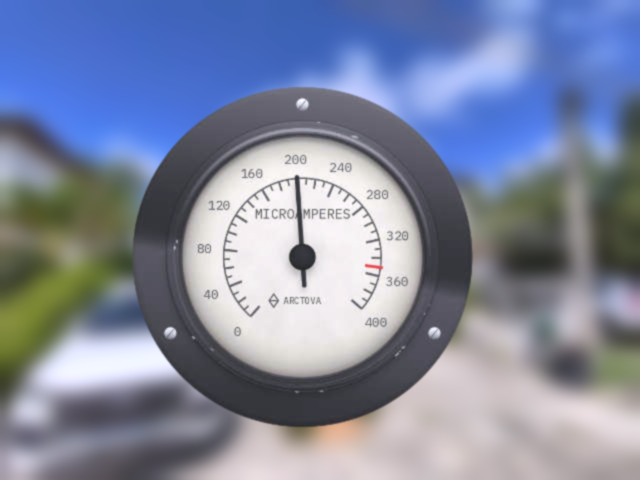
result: 200 µA
